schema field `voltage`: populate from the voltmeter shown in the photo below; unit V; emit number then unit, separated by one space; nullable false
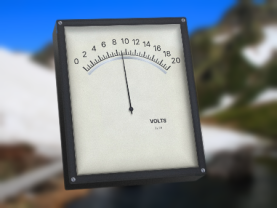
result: 9 V
